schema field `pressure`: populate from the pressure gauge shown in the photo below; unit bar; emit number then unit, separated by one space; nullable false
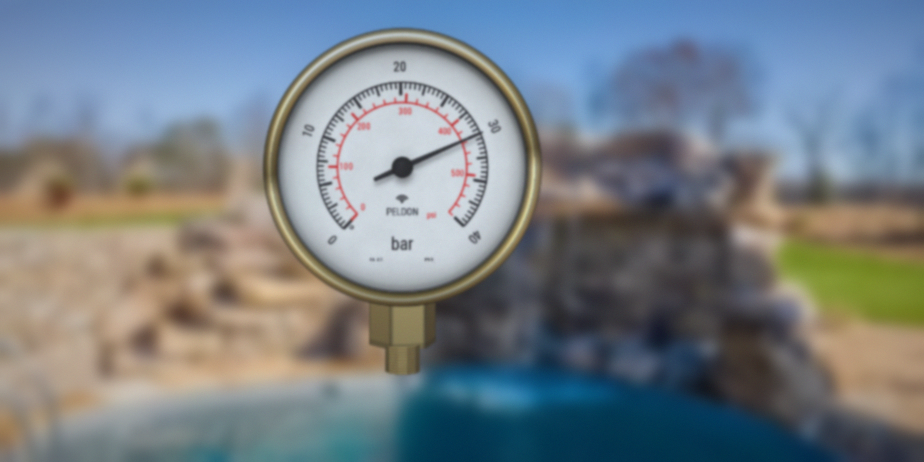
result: 30 bar
